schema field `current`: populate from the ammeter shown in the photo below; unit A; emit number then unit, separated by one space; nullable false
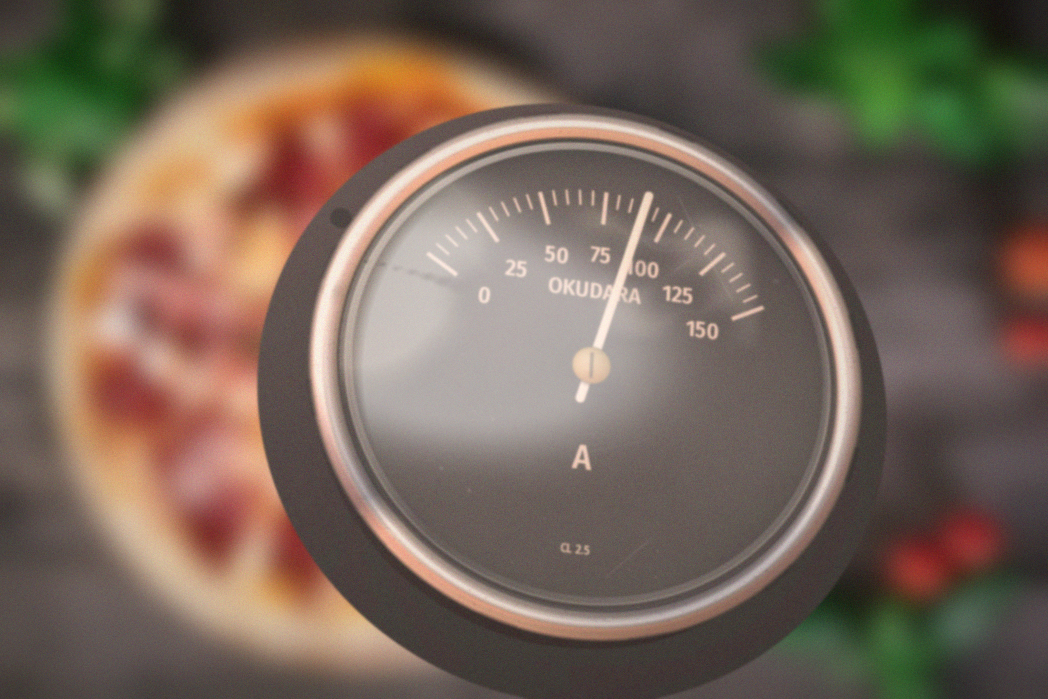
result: 90 A
